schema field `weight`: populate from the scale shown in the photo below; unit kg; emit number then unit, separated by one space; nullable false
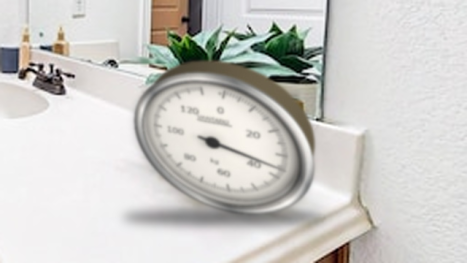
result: 35 kg
